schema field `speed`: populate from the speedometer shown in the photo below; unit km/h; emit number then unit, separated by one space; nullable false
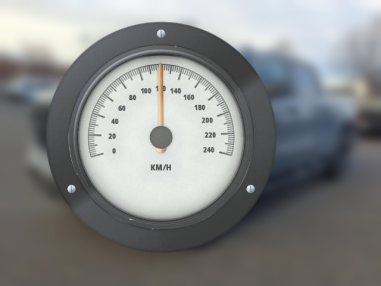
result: 120 km/h
